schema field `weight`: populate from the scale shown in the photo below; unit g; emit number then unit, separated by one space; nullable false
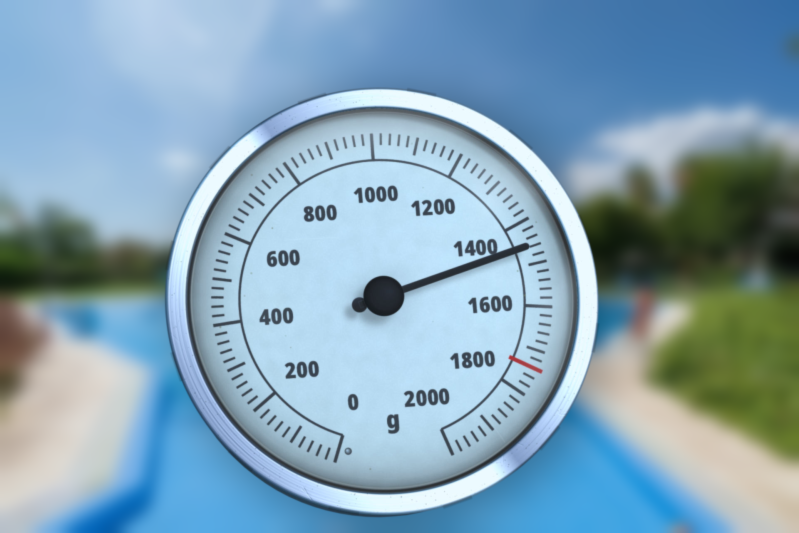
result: 1460 g
